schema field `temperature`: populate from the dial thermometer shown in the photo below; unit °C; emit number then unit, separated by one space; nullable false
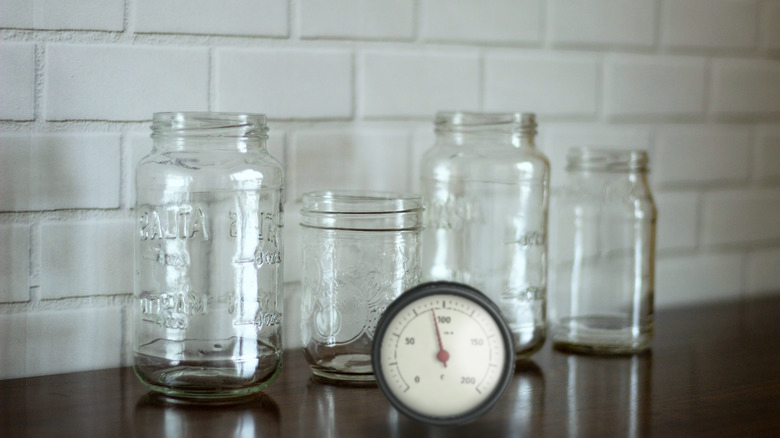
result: 90 °C
